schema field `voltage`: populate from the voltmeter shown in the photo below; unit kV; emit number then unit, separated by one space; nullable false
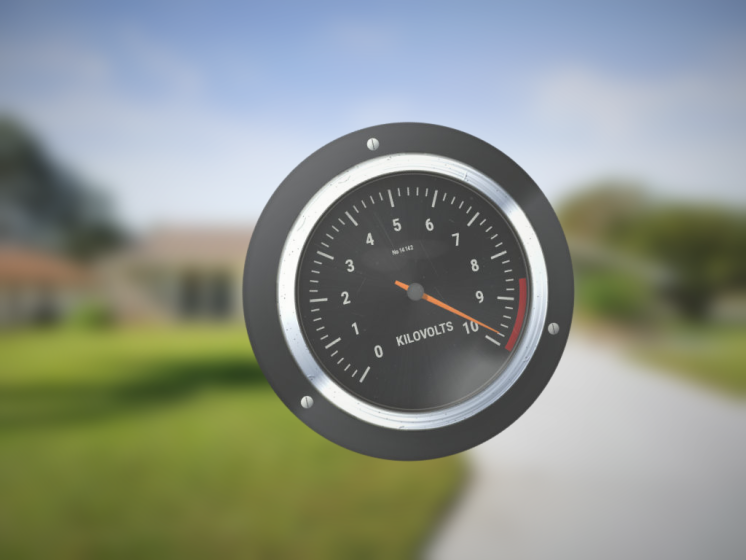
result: 9.8 kV
